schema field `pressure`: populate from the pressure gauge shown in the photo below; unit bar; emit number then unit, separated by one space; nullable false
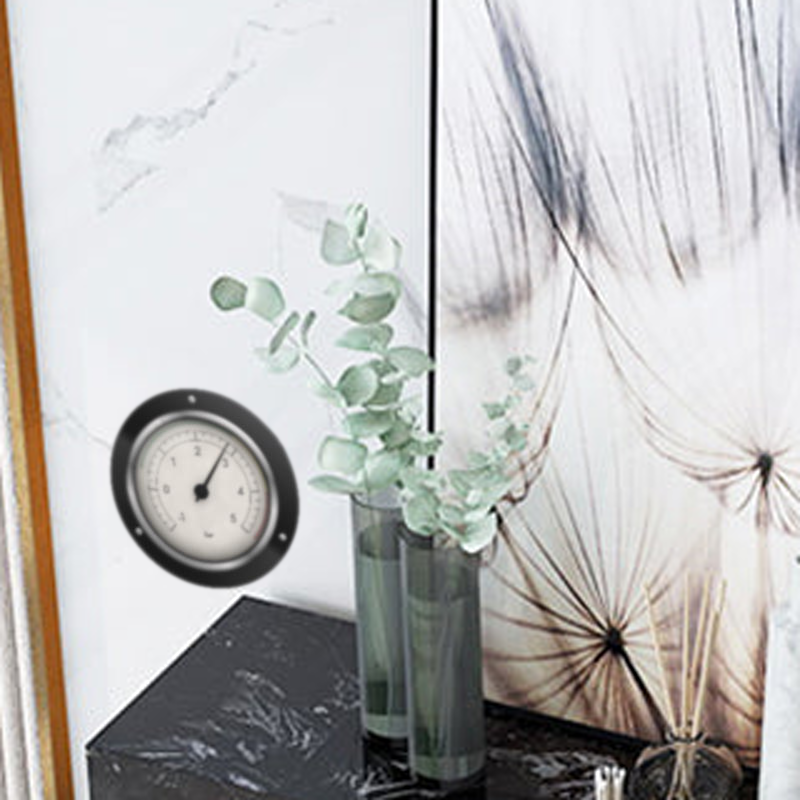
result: 2.8 bar
